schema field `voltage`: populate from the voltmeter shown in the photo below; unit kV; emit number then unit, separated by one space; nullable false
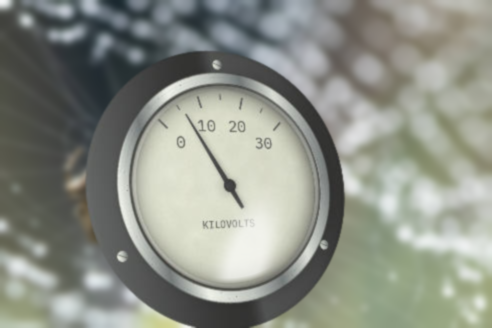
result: 5 kV
